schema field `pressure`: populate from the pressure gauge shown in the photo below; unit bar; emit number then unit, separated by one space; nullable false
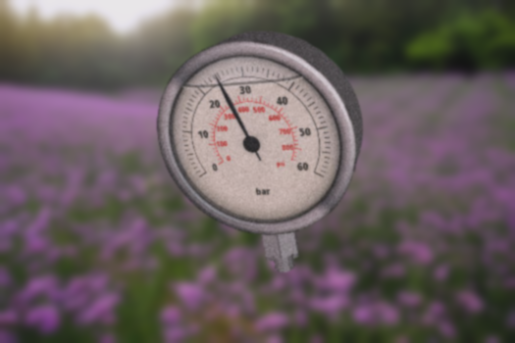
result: 25 bar
